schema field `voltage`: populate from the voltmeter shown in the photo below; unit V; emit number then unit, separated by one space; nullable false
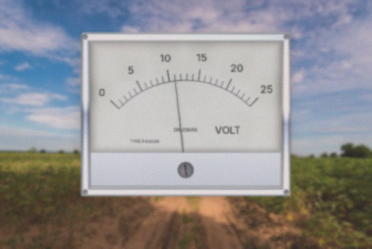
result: 11 V
